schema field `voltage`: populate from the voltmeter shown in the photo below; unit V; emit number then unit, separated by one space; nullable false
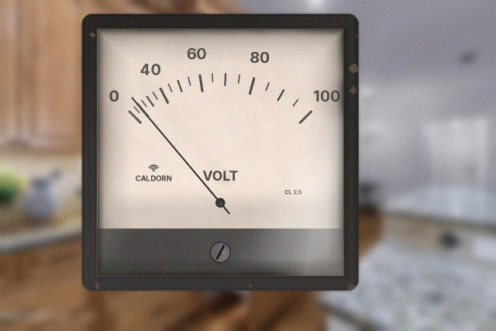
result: 20 V
